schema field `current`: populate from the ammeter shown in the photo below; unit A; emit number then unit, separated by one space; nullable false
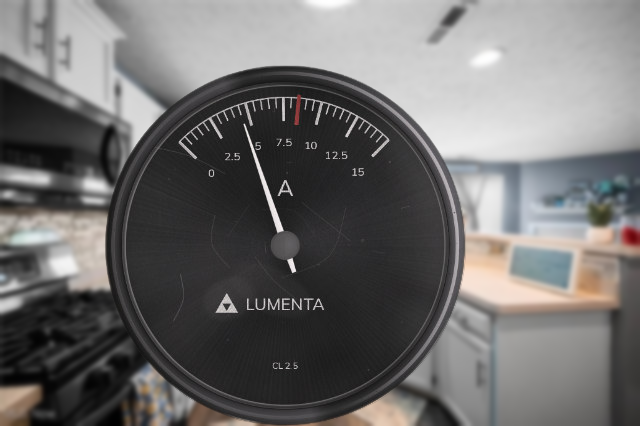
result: 4.5 A
